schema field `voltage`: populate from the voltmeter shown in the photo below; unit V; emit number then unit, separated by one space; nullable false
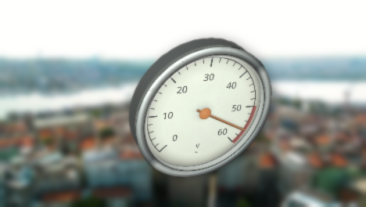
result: 56 V
